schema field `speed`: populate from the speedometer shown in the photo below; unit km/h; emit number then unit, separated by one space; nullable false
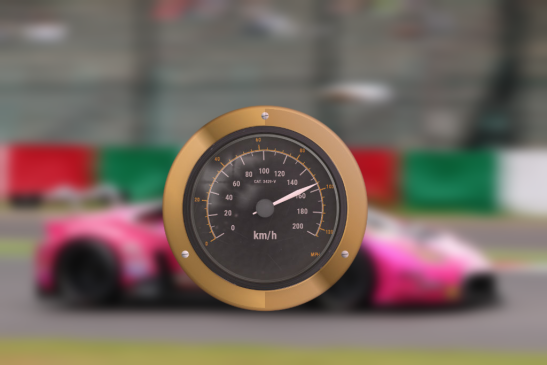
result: 155 km/h
